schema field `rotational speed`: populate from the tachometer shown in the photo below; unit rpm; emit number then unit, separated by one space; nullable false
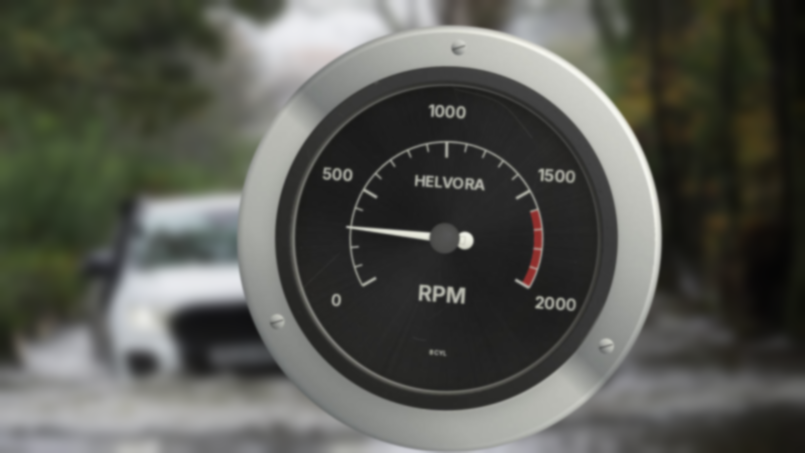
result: 300 rpm
